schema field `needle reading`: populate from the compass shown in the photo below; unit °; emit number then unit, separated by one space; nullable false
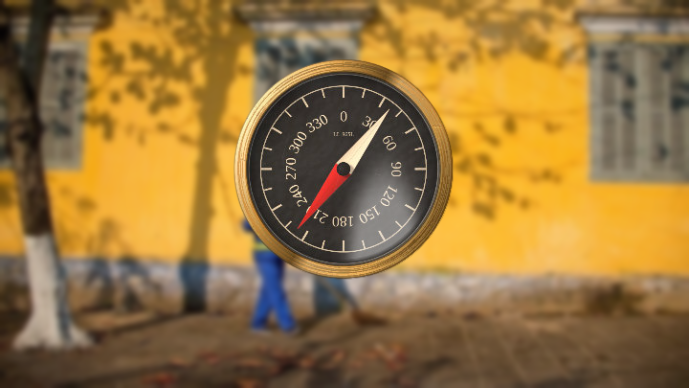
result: 217.5 °
